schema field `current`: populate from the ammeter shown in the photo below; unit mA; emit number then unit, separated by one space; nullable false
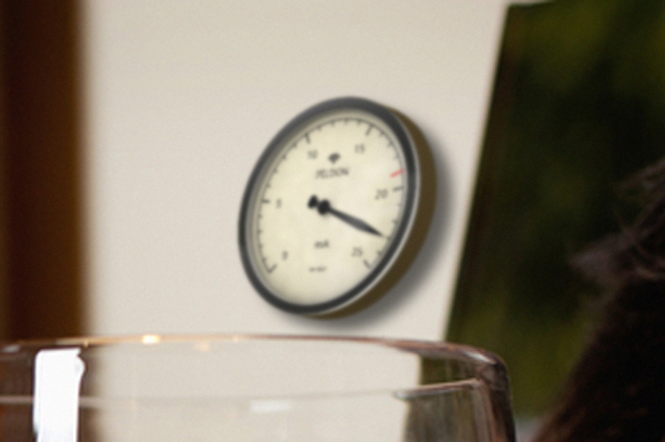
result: 23 mA
